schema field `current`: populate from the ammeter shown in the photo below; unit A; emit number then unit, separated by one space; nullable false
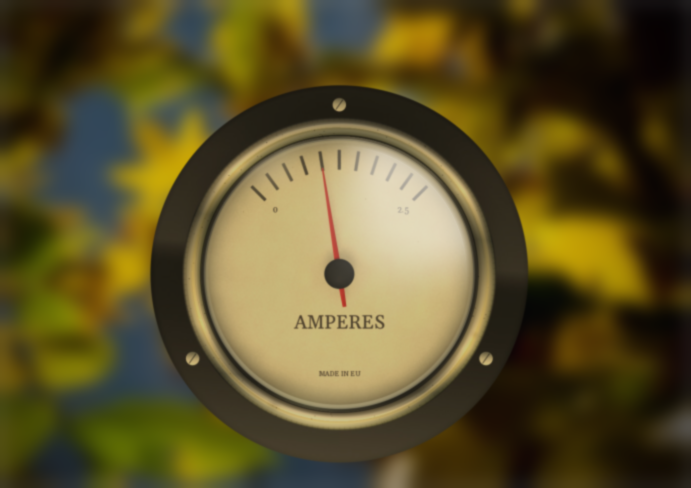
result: 1 A
